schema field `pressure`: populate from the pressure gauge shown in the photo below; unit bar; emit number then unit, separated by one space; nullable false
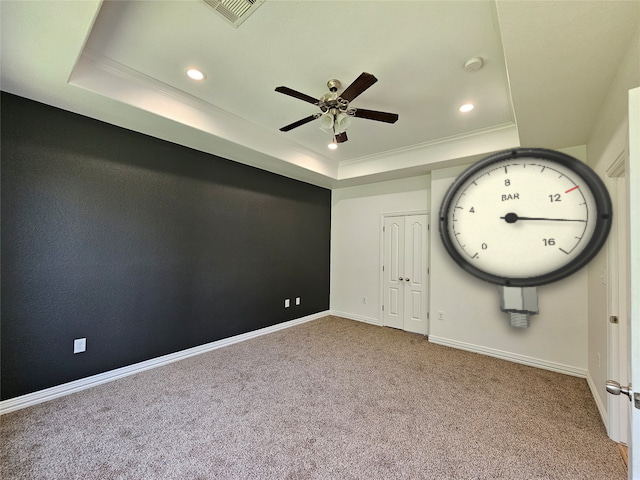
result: 14 bar
